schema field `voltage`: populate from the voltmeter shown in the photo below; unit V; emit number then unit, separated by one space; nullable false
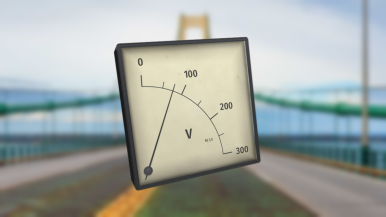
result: 75 V
